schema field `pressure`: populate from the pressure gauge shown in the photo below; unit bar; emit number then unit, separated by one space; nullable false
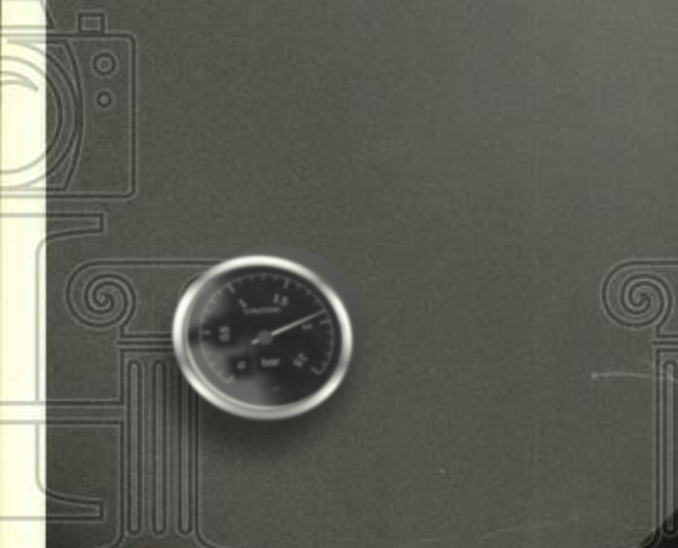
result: 1.9 bar
